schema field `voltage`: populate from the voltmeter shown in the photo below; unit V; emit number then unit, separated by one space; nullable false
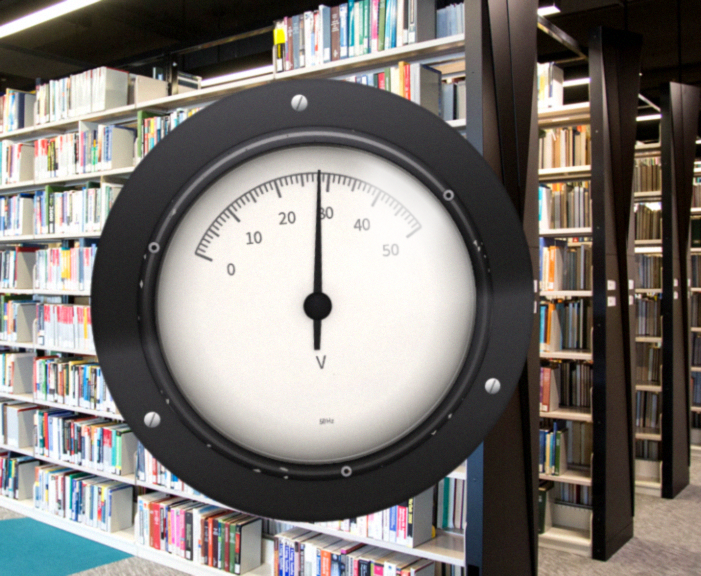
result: 28 V
